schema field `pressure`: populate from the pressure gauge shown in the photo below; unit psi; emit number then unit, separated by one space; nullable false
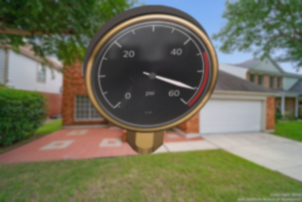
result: 55 psi
